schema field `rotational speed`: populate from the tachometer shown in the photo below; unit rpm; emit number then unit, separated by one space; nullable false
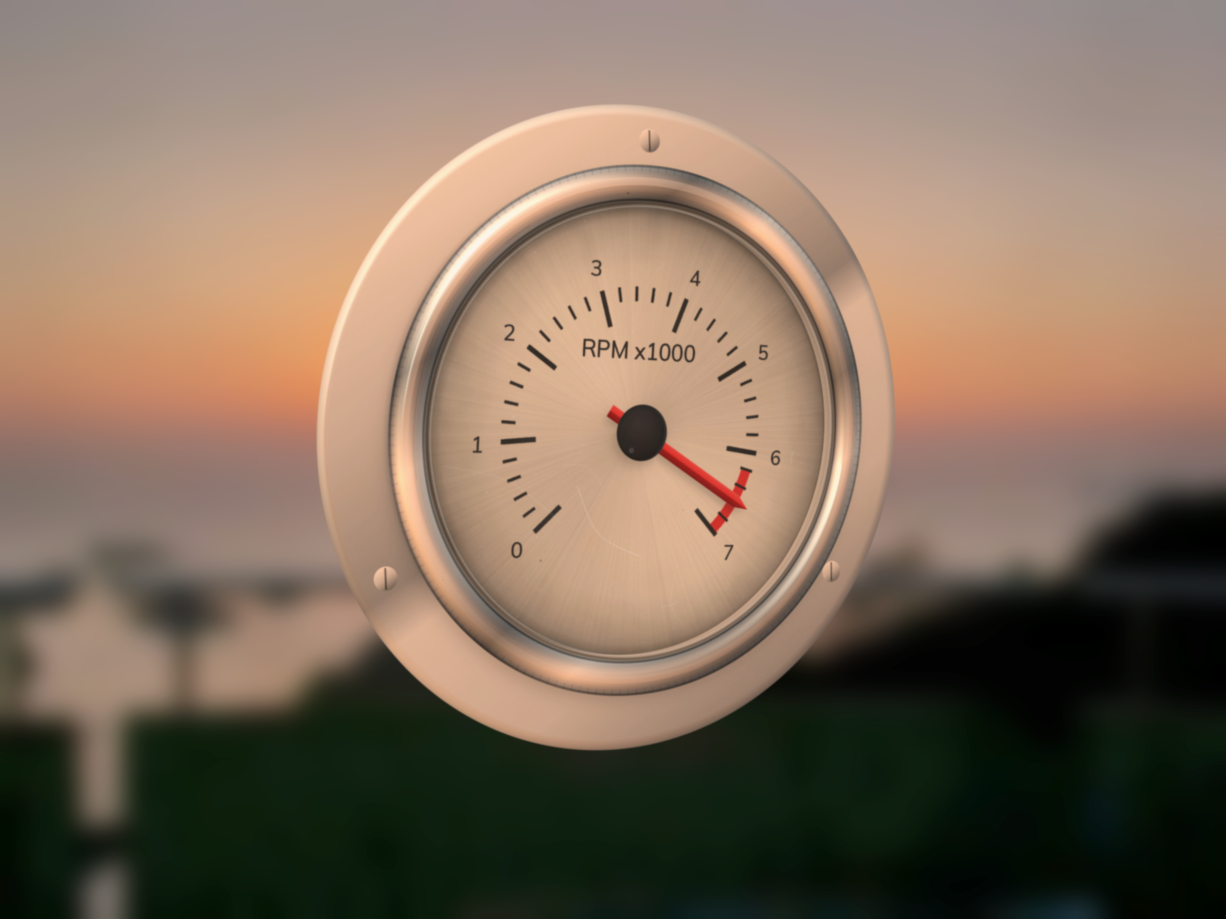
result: 6600 rpm
